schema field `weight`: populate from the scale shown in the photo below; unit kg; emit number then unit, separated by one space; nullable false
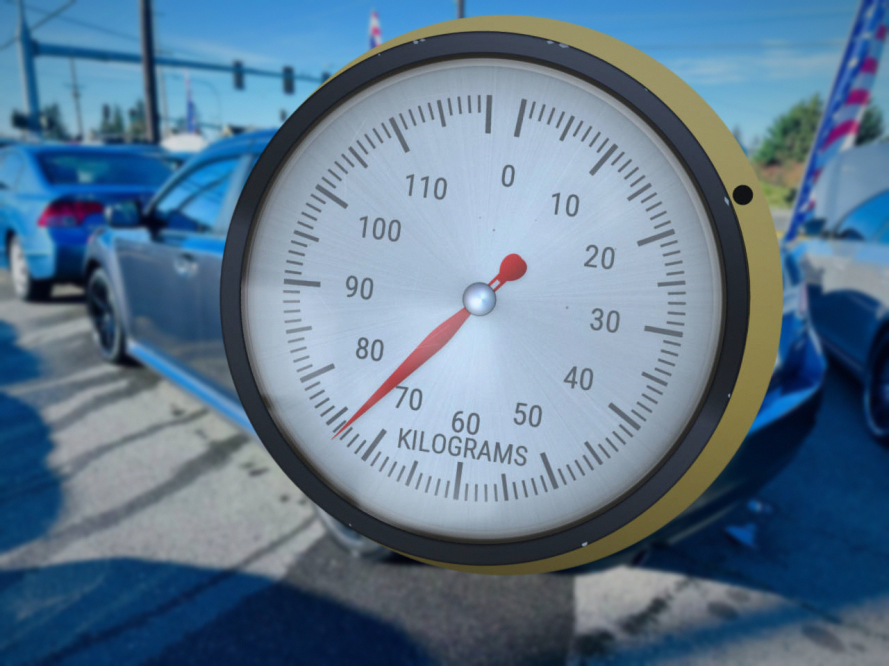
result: 73.5 kg
